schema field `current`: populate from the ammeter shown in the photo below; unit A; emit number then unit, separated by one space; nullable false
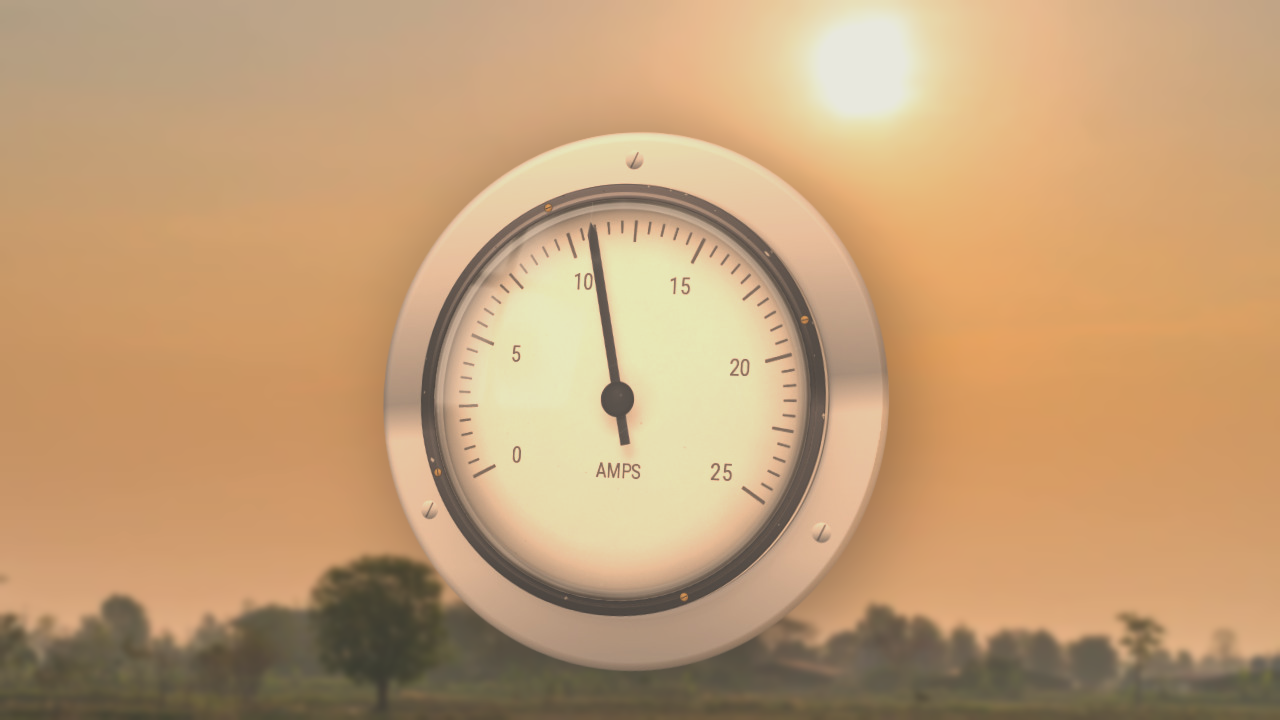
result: 11 A
